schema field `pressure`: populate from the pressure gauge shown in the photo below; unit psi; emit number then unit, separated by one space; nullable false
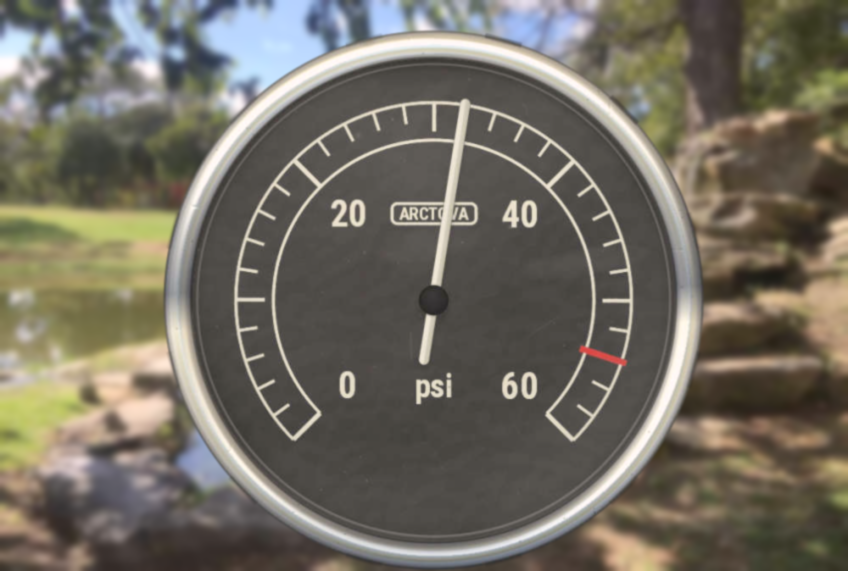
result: 32 psi
